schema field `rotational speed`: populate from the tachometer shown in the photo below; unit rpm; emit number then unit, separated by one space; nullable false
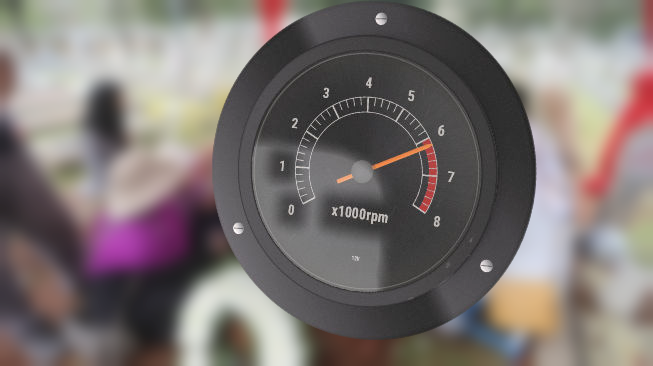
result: 6200 rpm
